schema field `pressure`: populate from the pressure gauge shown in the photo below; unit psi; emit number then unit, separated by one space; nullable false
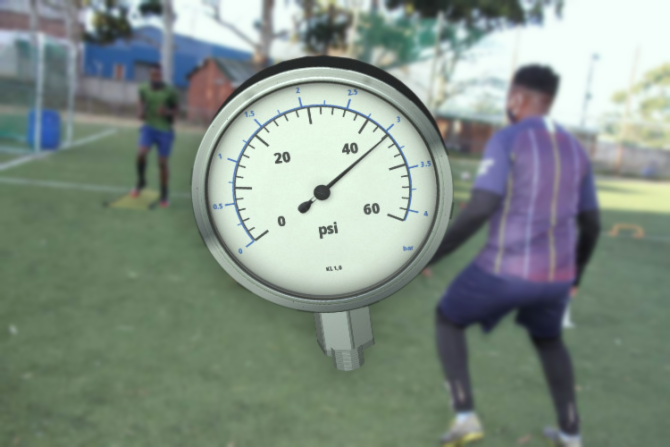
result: 44 psi
